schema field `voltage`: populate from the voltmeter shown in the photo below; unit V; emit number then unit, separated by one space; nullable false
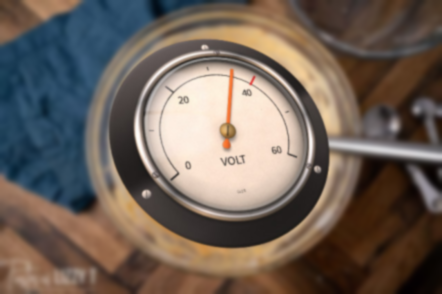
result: 35 V
